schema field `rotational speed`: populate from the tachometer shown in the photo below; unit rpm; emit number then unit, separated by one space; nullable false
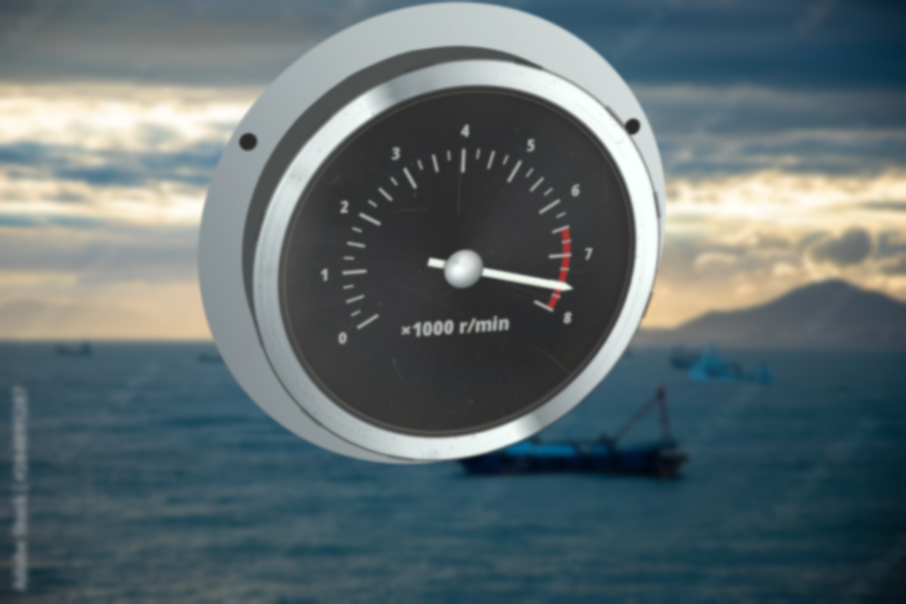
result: 7500 rpm
